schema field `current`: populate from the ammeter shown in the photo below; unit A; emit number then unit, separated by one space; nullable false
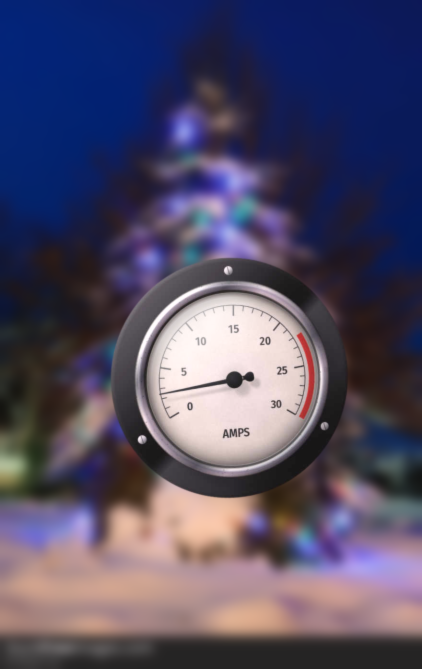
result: 2.5 A
